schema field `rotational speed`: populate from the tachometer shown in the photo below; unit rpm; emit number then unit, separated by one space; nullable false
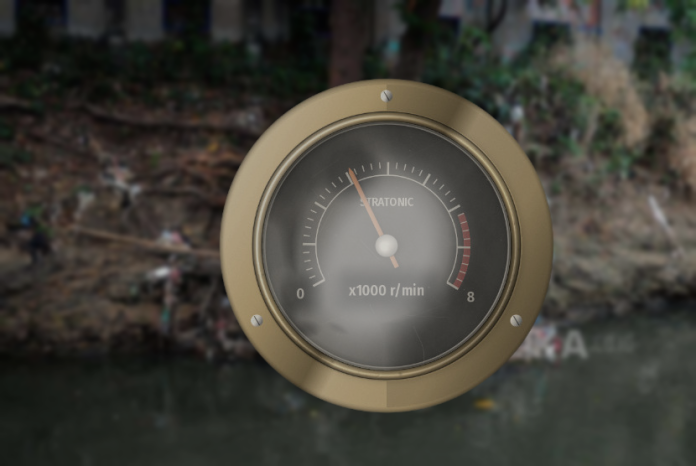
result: 3100 rpm
